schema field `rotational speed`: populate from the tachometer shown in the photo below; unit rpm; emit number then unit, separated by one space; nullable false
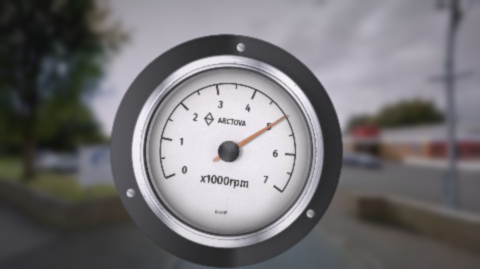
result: 5000 rpm
